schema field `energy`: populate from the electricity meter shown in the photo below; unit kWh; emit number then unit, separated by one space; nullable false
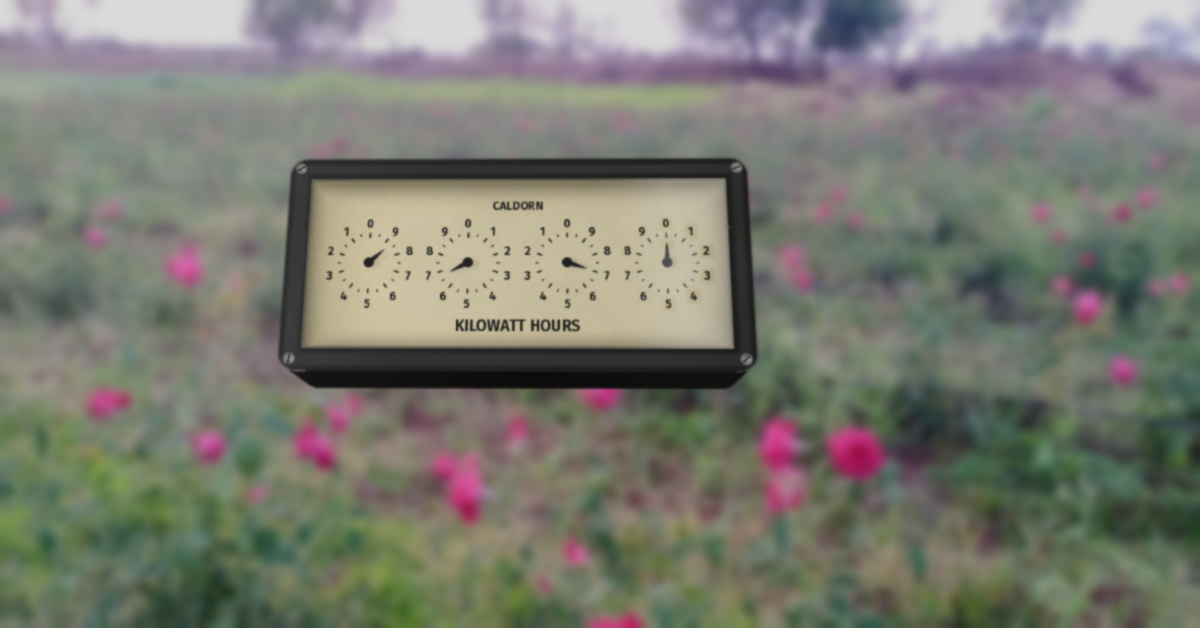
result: 8670 kWh
